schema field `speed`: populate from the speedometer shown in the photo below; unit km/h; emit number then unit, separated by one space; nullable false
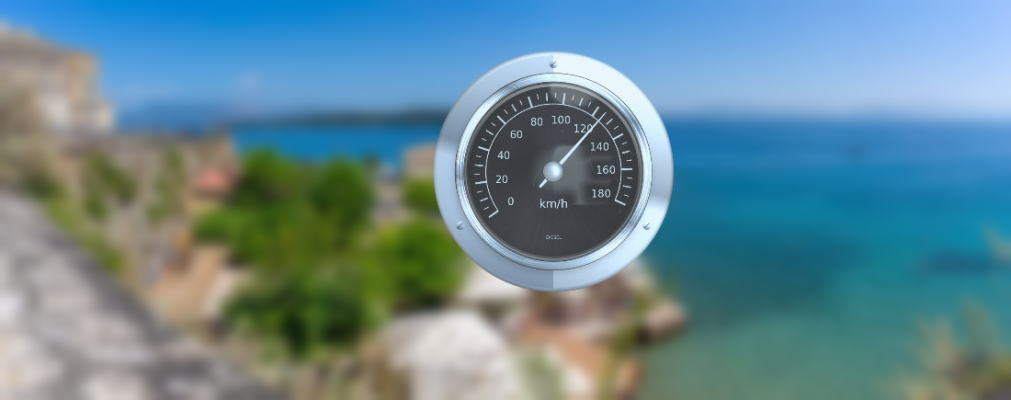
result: 125 km/h
